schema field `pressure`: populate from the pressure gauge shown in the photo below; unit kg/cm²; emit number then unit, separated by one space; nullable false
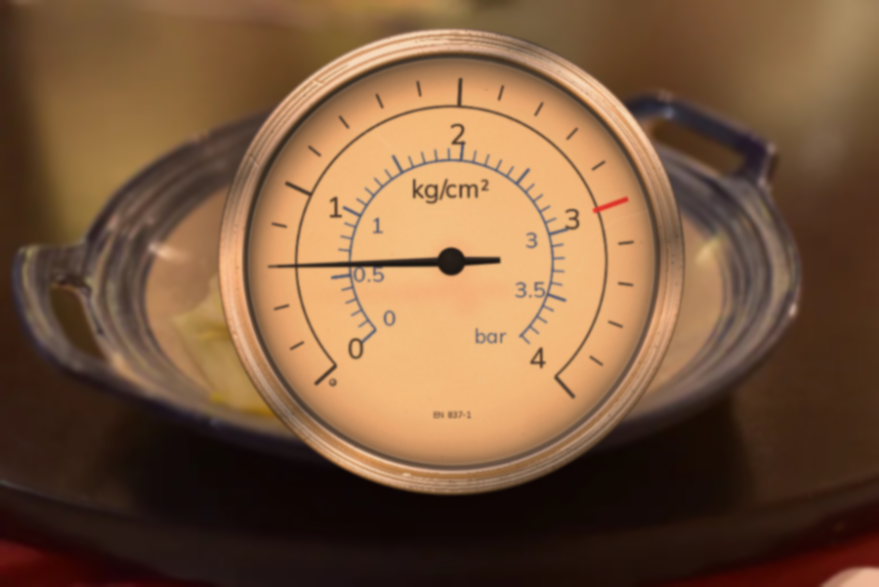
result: 0.6 kg/cm²
